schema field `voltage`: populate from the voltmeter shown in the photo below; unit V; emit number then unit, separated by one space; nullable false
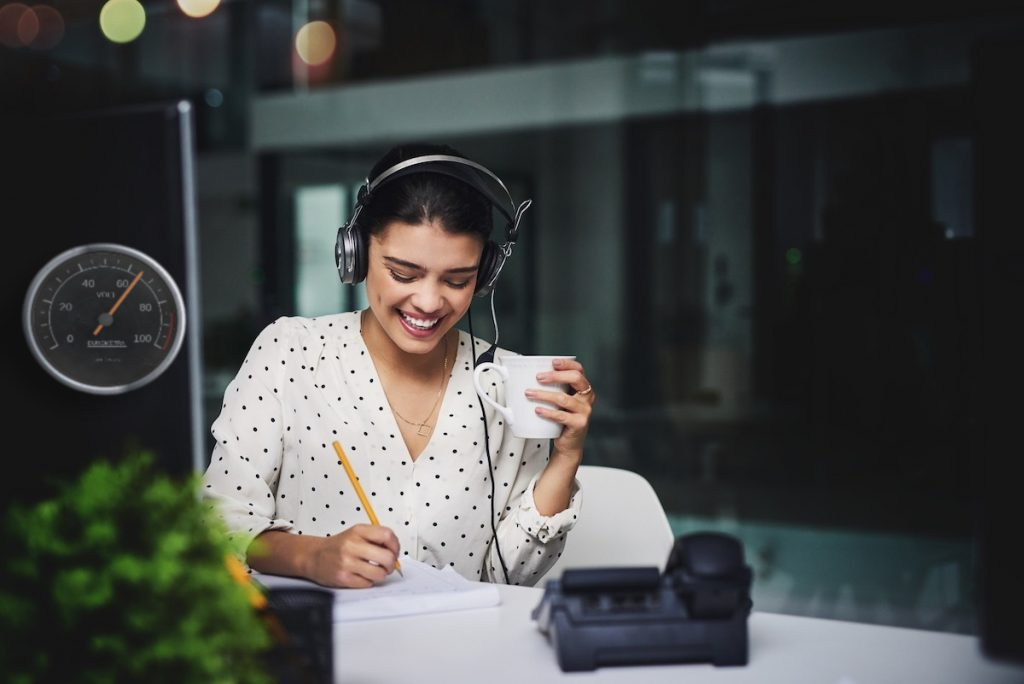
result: 65 V
